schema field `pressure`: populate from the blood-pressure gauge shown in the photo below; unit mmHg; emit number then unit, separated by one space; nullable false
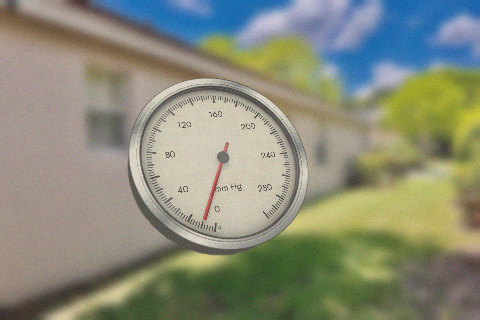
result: 10 mmHg
